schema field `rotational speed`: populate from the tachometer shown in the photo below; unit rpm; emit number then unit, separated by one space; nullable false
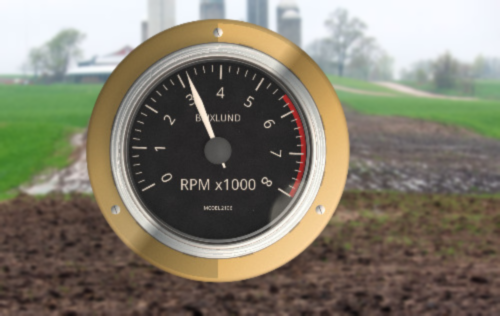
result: 3200 rpm
